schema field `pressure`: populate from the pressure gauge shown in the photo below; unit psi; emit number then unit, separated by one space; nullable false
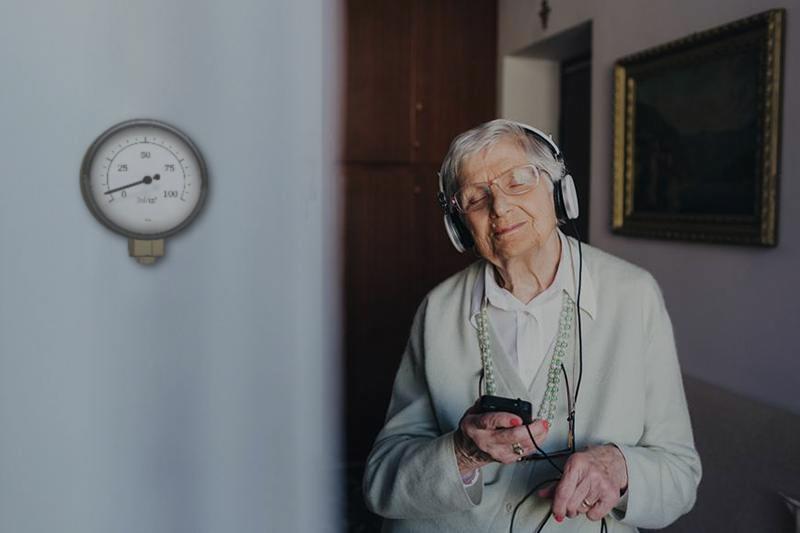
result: 5 psi
